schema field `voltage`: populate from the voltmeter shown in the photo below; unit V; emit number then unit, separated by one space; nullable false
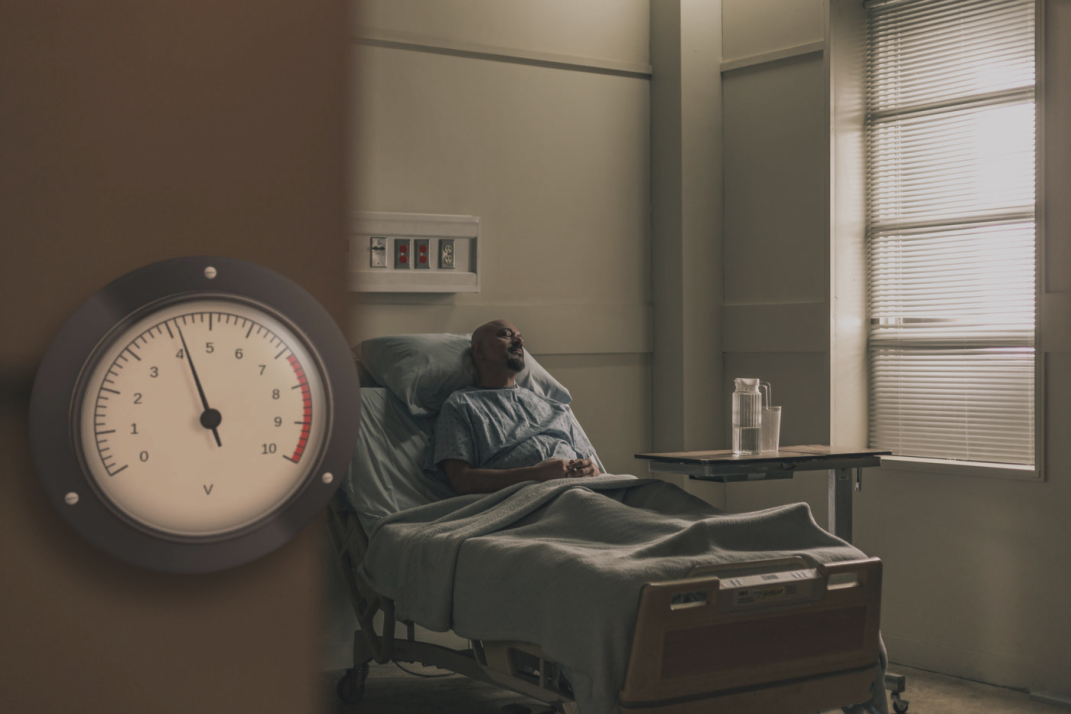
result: 4.2 V
